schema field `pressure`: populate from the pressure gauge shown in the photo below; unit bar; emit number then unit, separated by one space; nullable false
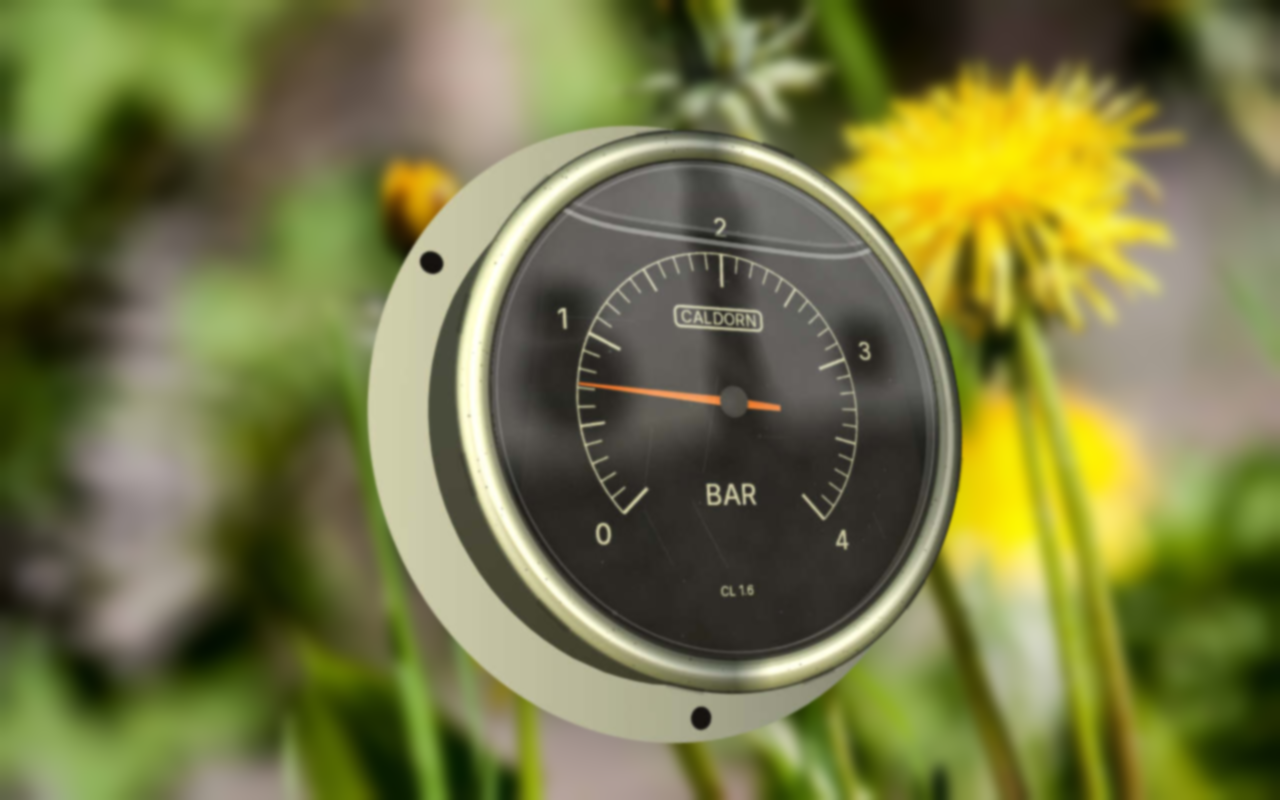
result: 0.7 bar
